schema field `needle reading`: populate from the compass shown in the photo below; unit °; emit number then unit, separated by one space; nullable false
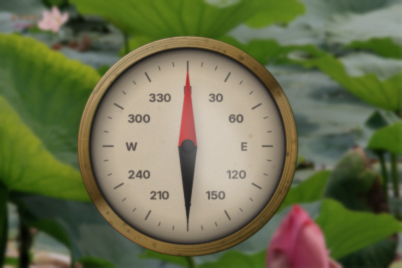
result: 0 °
